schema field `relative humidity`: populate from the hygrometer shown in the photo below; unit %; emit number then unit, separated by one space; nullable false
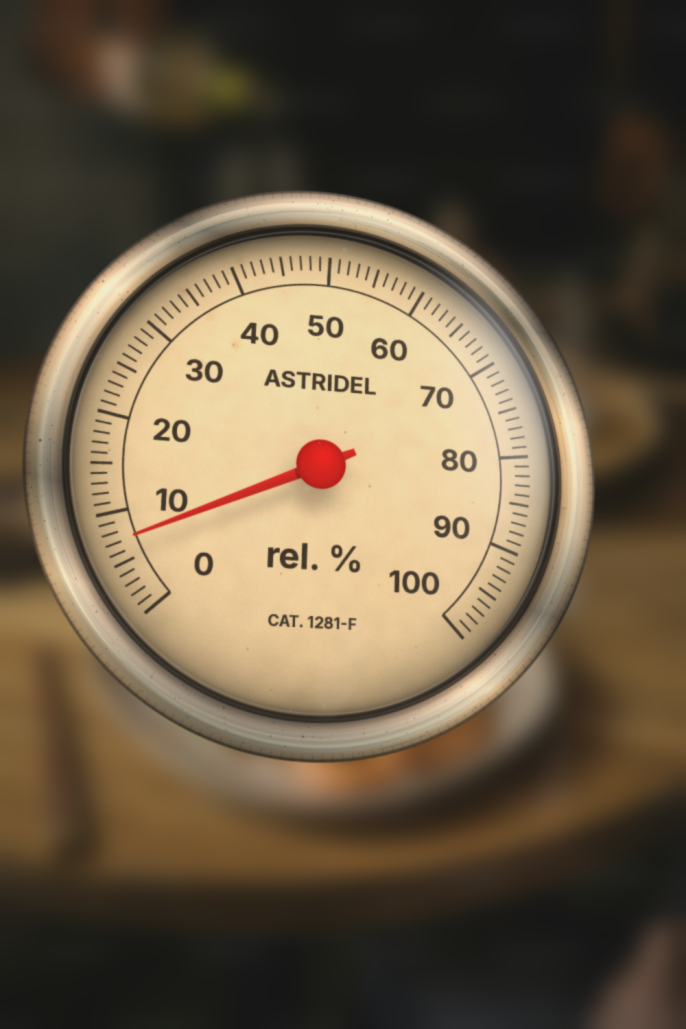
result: 7 %
